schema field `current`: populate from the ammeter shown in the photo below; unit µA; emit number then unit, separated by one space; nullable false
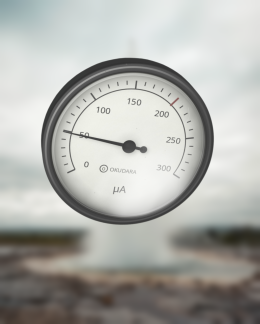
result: 50 µA
